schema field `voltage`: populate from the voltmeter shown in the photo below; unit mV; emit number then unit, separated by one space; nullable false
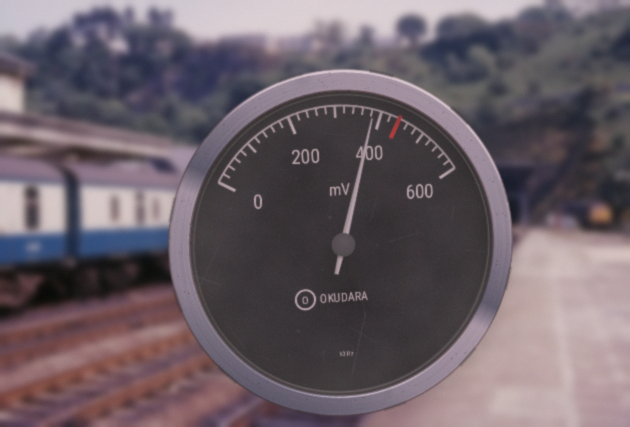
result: 380 mV
